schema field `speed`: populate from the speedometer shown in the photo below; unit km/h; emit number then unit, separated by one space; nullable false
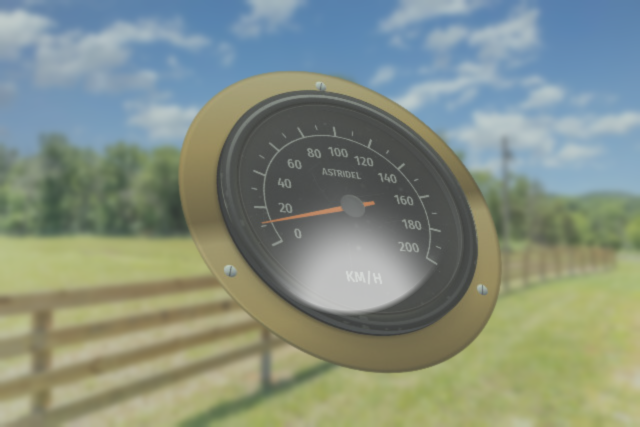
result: 10 km/h
